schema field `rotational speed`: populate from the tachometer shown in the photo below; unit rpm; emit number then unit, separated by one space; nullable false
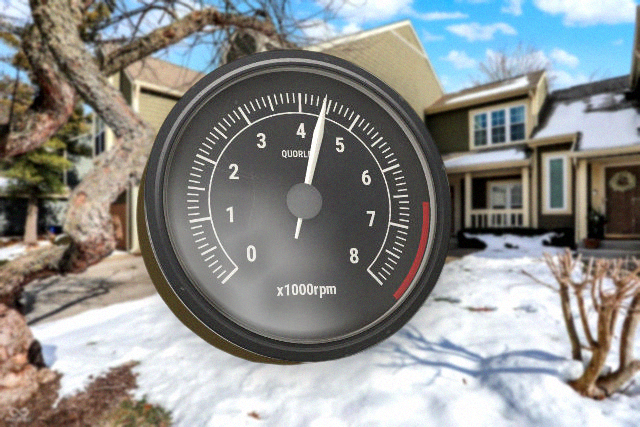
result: 4400 rpm
